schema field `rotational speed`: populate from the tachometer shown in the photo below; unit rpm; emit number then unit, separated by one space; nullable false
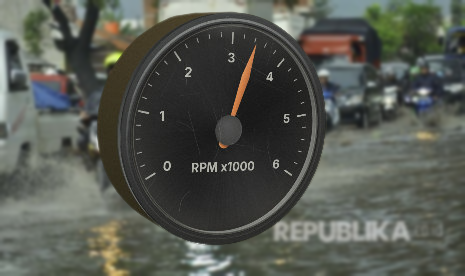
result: 3400 rpm
